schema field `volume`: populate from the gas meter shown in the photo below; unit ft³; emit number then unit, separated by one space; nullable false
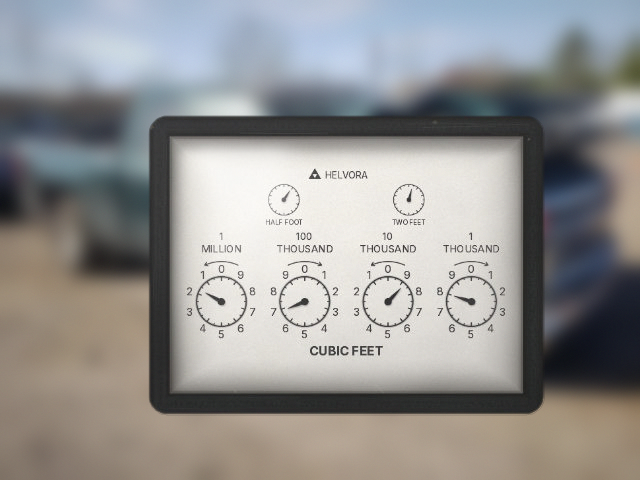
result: 168800 ft³
